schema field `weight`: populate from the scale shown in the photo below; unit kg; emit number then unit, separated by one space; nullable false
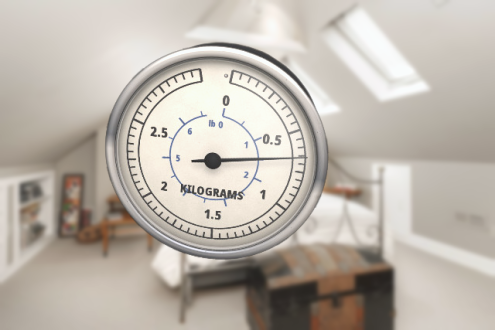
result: 0.65 kg
